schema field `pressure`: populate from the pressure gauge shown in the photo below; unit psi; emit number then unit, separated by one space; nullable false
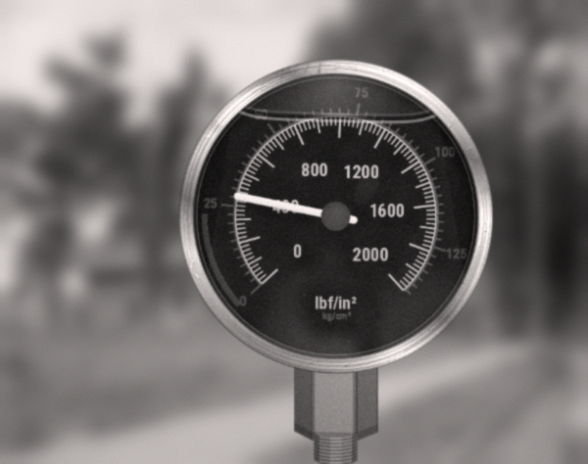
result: 400 psi
